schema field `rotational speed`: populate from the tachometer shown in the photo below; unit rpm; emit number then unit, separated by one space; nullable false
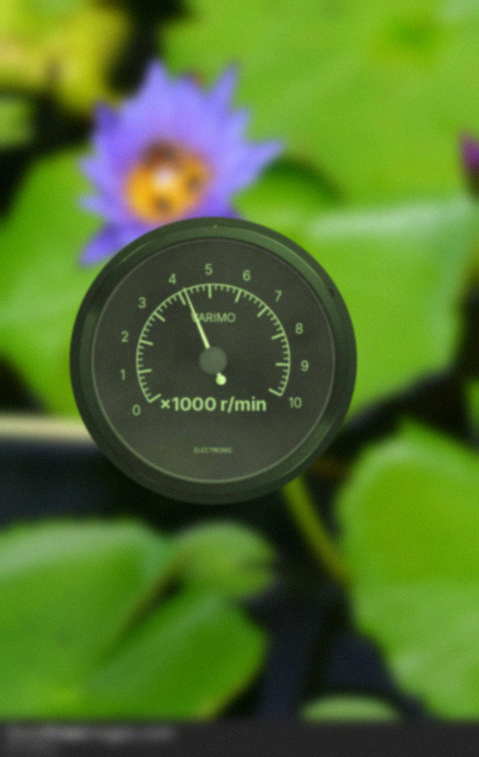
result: 4200 rpm
